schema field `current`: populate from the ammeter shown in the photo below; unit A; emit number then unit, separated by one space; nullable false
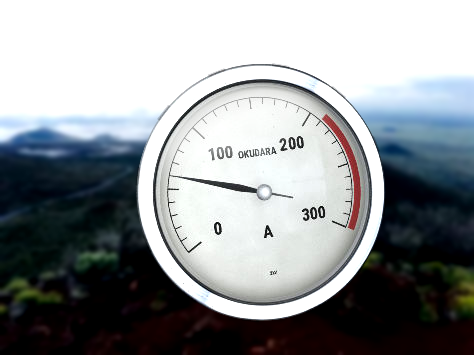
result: 60 A
